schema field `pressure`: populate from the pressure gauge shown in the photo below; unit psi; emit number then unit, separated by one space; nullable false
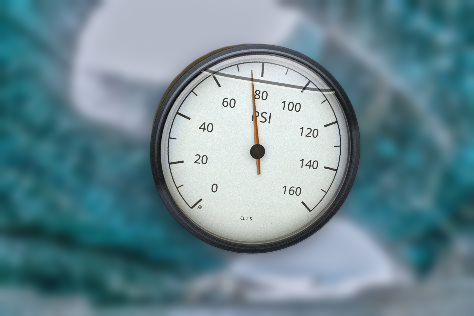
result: 75 psi
